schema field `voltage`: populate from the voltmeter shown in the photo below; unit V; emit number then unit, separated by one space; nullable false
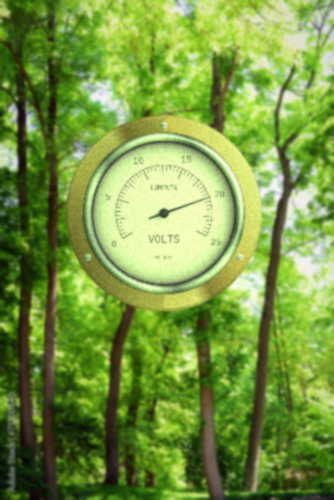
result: 20 V
